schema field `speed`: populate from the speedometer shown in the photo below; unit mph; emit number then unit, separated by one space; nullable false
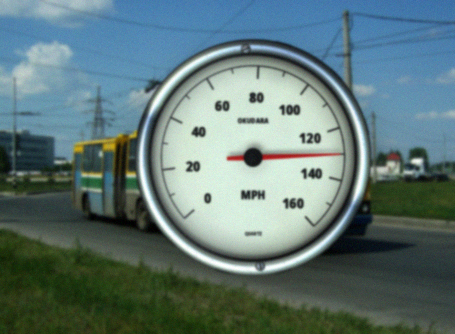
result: 130 mph
